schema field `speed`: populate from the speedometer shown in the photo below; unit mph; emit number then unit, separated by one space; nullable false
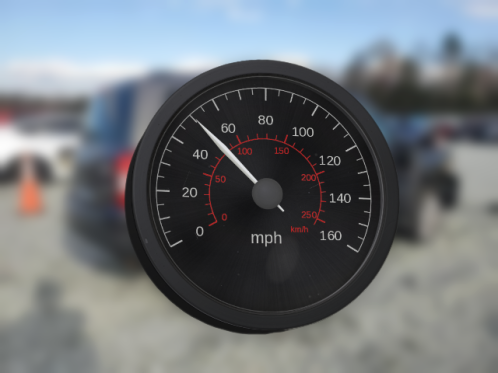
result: 50 mph
